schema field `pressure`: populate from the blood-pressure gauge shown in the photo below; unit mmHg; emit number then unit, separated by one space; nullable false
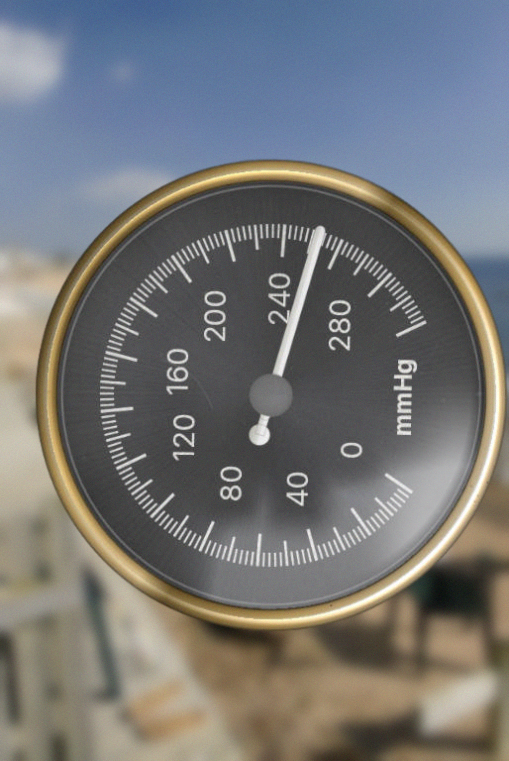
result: 252 mmHg
